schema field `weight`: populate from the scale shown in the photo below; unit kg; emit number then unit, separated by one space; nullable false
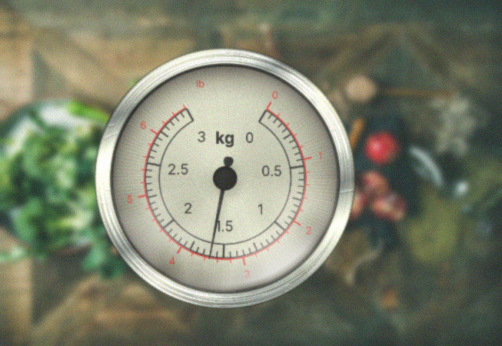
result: 1.6 kg
